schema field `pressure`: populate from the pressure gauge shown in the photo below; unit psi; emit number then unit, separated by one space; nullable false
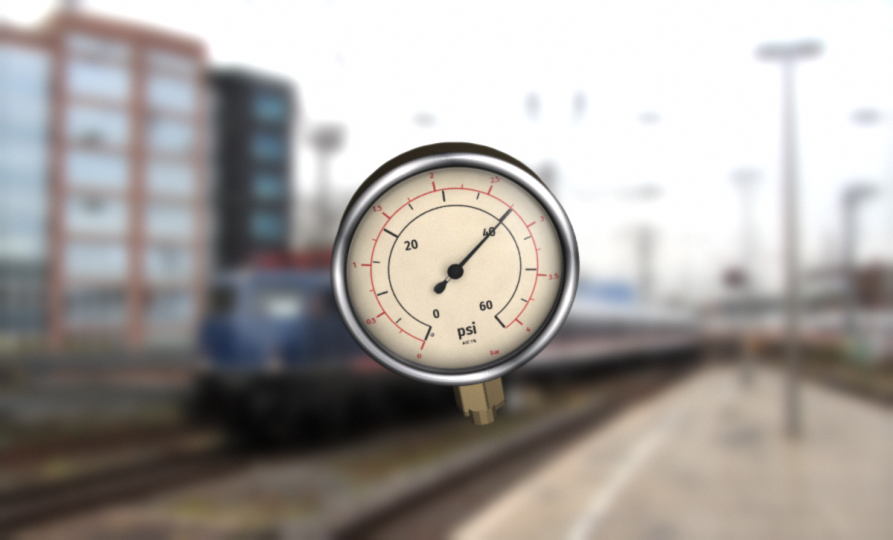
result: 40 psi
